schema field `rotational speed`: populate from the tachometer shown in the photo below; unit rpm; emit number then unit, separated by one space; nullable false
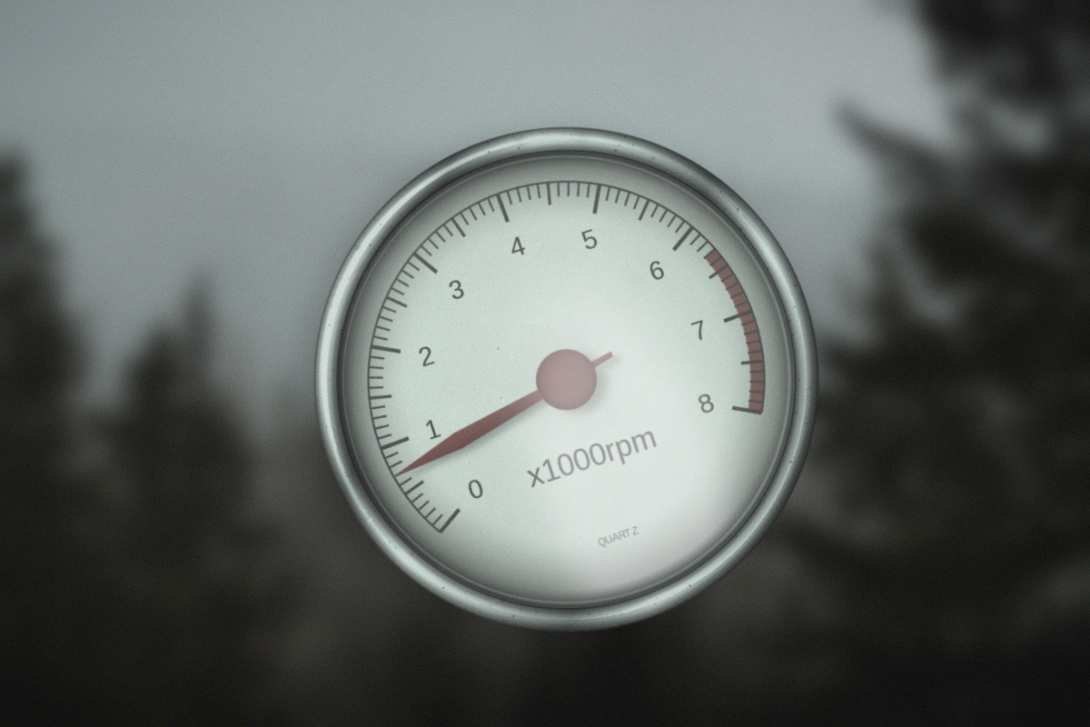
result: 700 rpm
